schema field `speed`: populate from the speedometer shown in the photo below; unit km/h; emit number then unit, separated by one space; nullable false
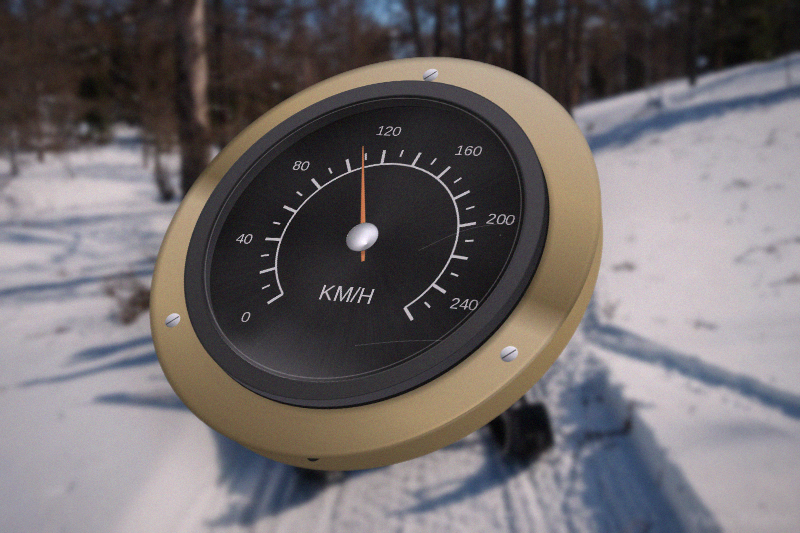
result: 110 km/h
